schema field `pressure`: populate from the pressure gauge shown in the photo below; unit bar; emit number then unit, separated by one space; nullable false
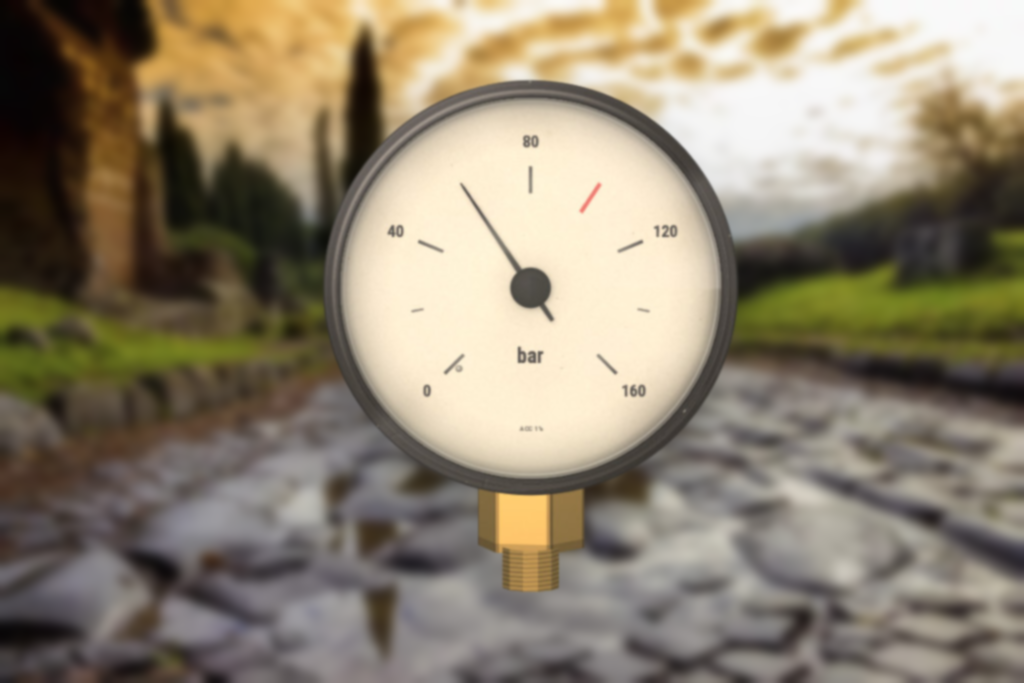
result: 60 bar
